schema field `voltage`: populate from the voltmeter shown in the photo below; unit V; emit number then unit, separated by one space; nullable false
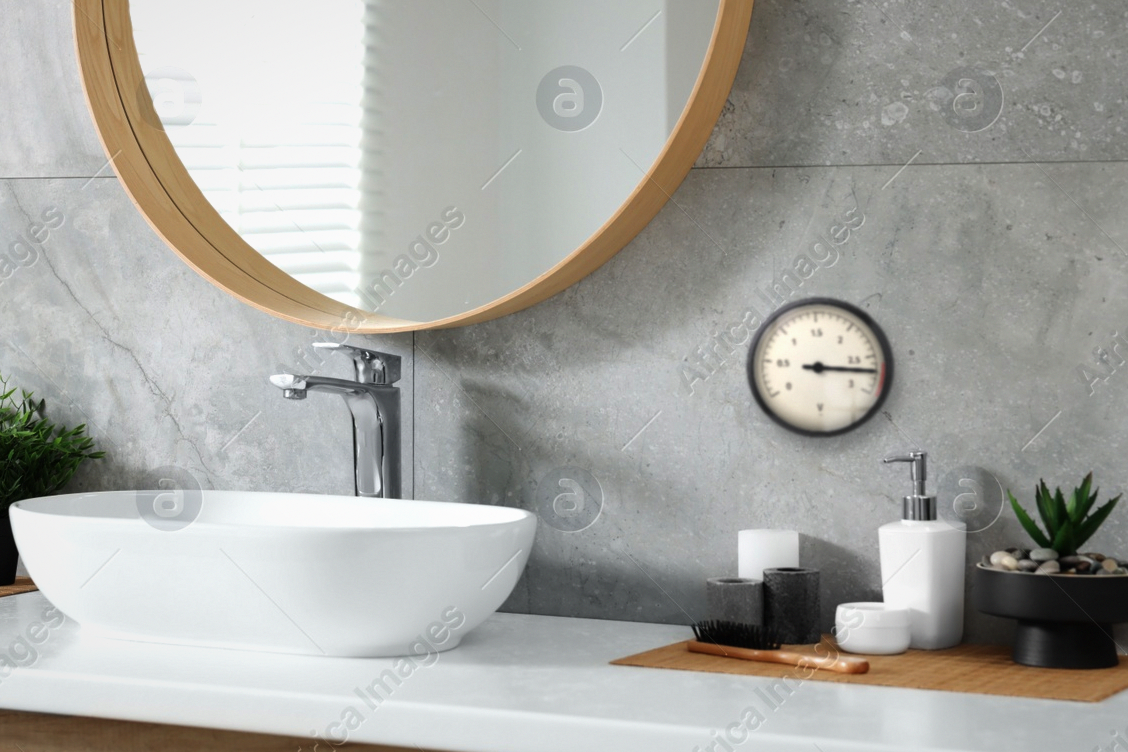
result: 2.7 V
